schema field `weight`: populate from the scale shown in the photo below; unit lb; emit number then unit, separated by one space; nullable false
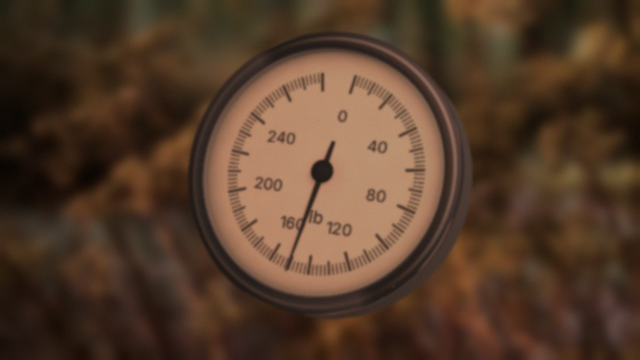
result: 150 lb
